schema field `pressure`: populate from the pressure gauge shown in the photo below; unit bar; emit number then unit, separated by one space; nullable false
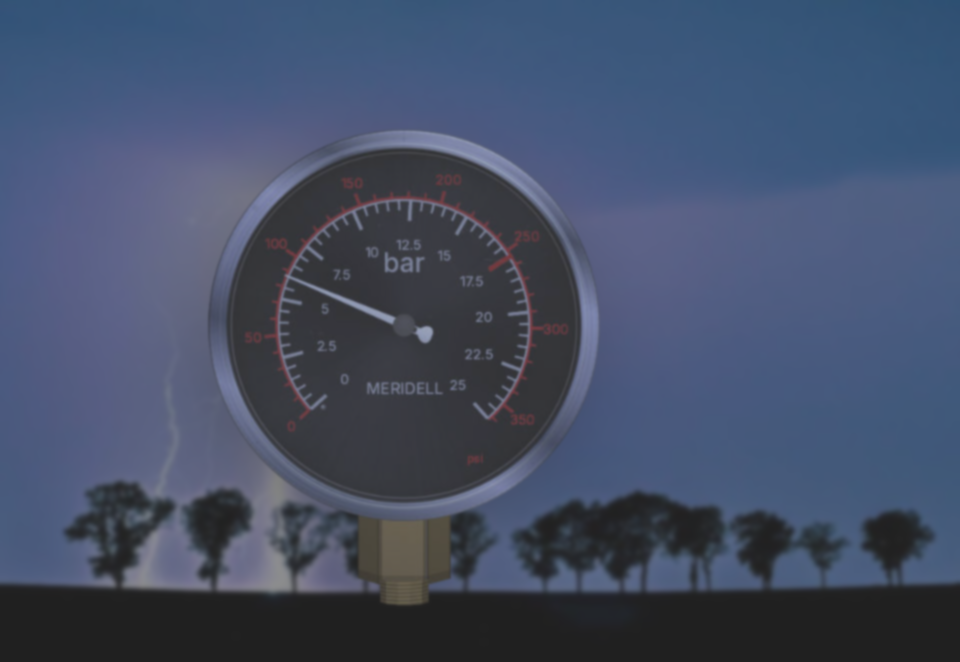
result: 6 bar
